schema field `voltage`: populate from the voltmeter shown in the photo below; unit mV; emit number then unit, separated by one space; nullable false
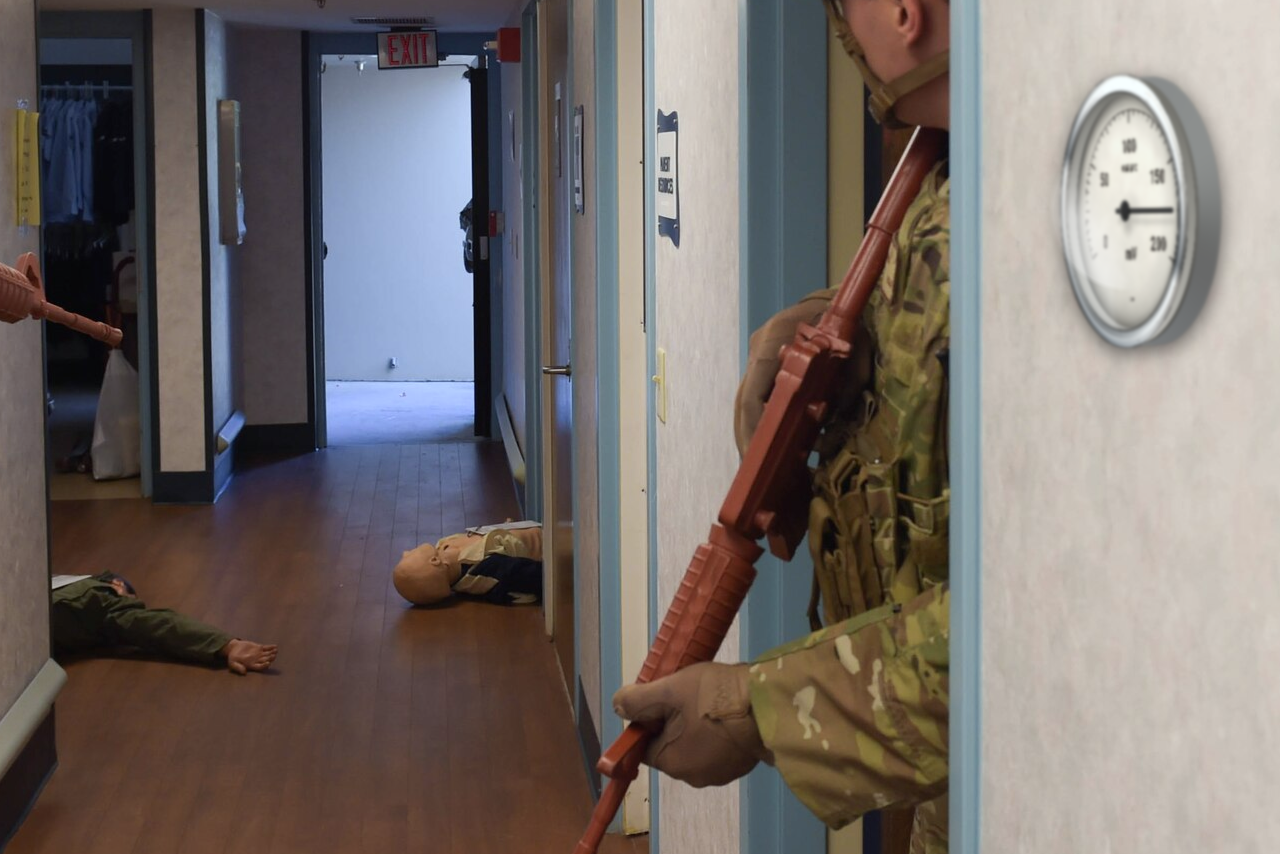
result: 175 mV
